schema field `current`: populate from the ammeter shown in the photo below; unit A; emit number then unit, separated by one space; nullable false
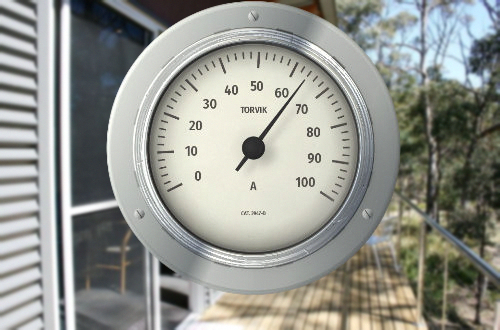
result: 64 A
